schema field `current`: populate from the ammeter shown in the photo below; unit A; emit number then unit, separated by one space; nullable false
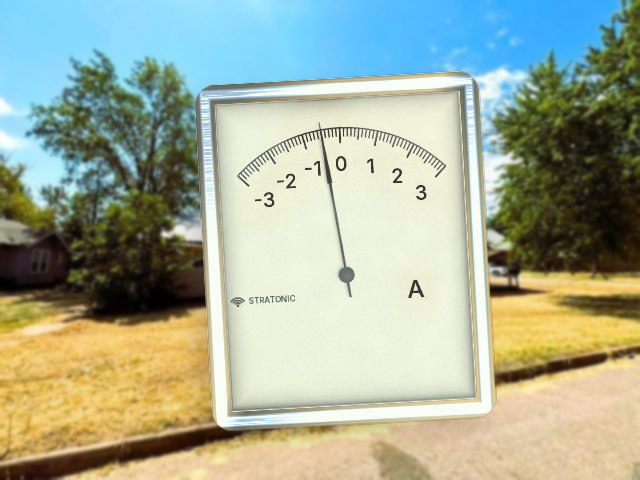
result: -0.5 A
